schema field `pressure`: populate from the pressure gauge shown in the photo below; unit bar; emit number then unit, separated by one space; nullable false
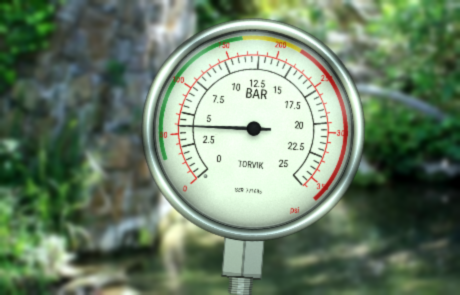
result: 4 bar
